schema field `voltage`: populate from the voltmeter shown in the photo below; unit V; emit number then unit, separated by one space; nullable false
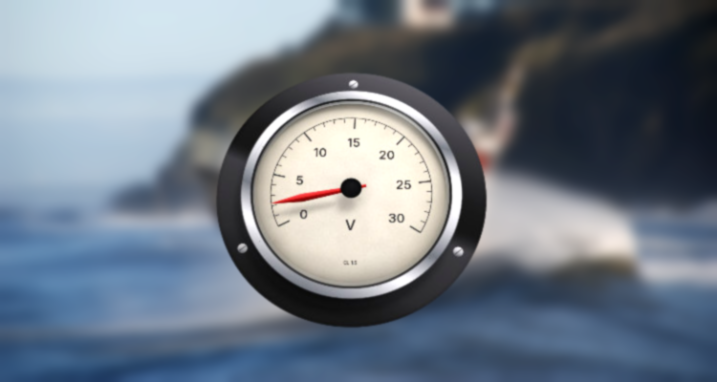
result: 2 V
